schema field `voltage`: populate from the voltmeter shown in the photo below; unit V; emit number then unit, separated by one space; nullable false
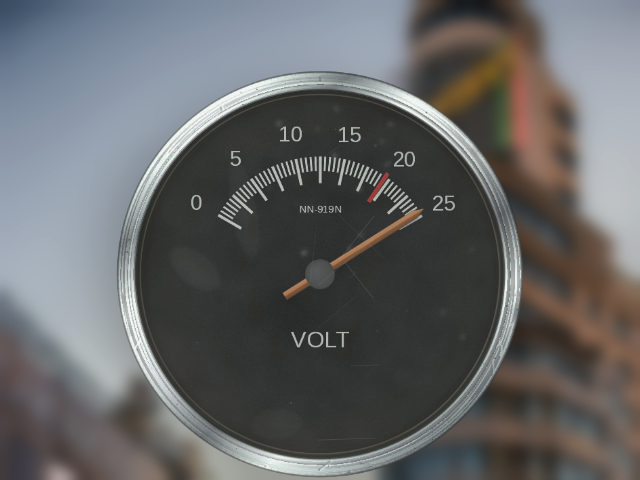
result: 24.5 V
